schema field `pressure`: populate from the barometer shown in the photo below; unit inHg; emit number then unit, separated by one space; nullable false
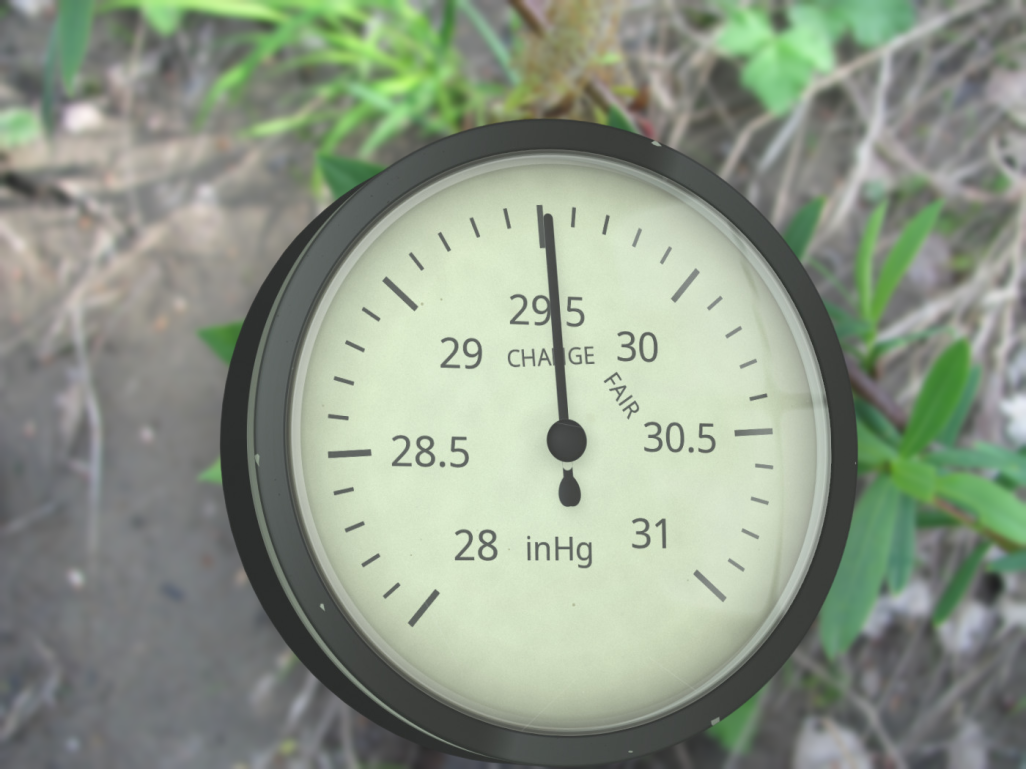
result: 29.5 inHg
